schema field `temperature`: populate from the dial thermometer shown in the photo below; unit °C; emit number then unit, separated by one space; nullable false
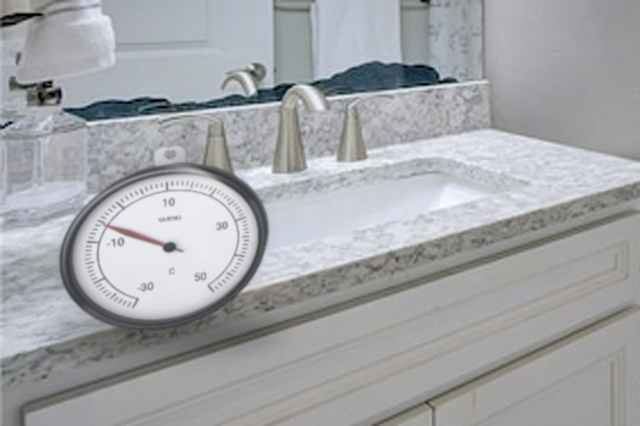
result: -5 °C
